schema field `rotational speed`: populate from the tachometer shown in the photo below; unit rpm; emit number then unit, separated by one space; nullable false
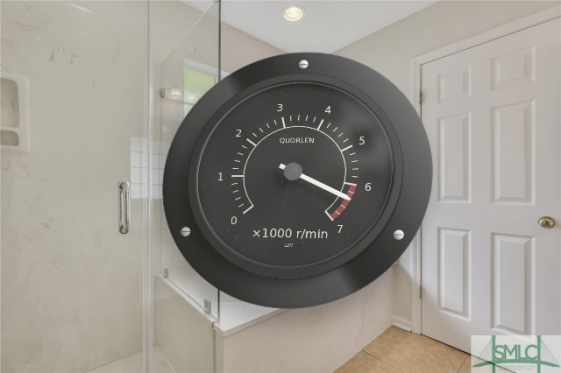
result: 6400 rpm
